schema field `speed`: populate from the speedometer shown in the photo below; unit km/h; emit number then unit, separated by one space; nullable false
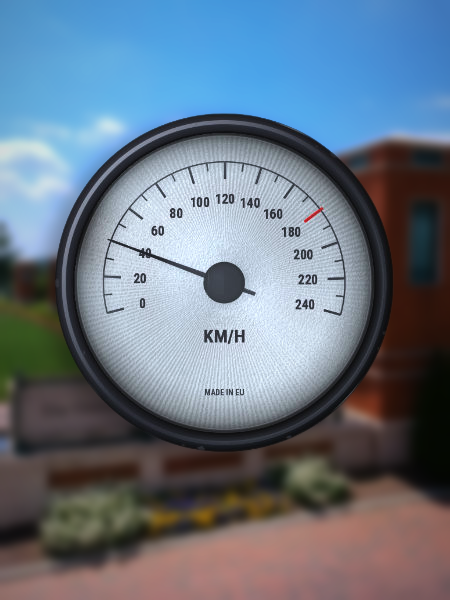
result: 40 km/h
